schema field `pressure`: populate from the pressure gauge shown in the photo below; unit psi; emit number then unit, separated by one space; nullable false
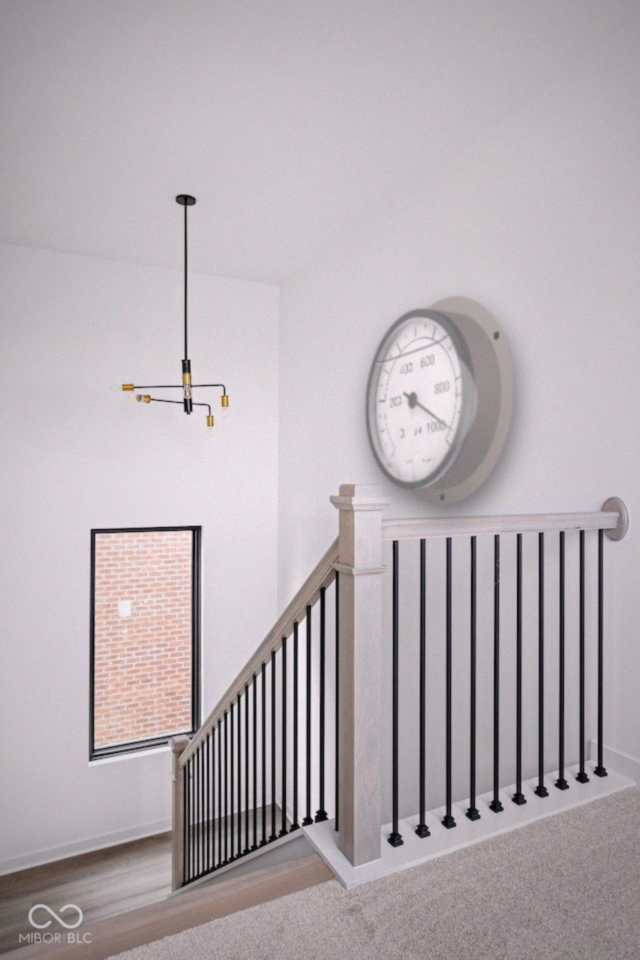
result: 950 psi
